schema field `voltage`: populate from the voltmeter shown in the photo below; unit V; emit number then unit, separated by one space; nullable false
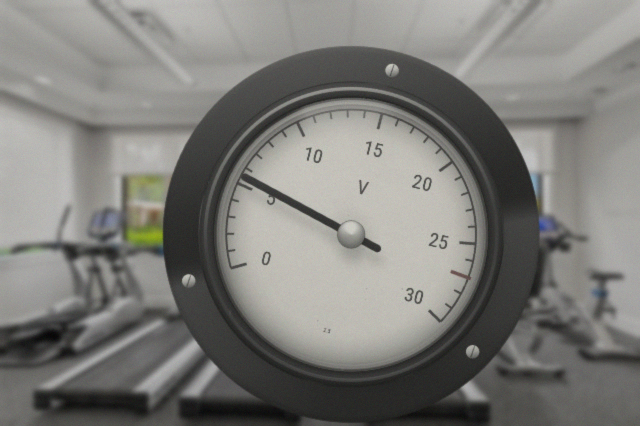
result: 5.5 V
